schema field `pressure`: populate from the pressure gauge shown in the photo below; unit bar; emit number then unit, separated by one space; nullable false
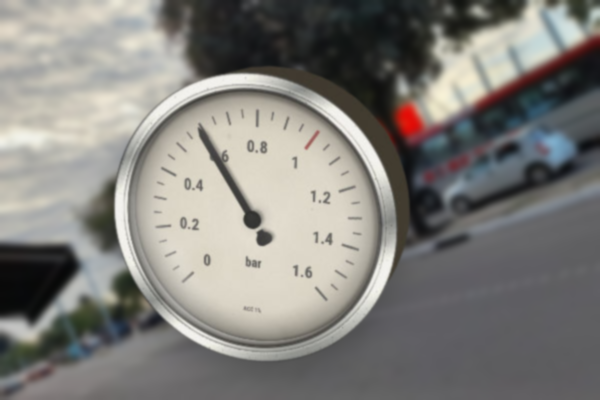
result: 0.6 bar
